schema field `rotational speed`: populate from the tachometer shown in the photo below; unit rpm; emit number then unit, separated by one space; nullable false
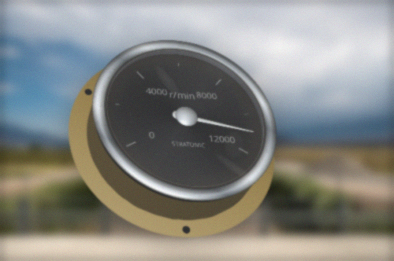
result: 11000 rpm
